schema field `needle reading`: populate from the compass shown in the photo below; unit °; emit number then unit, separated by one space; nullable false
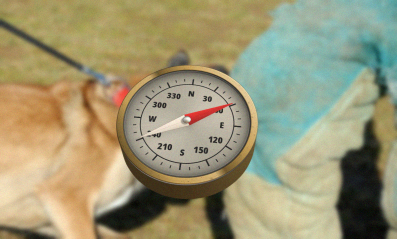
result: 60 °
